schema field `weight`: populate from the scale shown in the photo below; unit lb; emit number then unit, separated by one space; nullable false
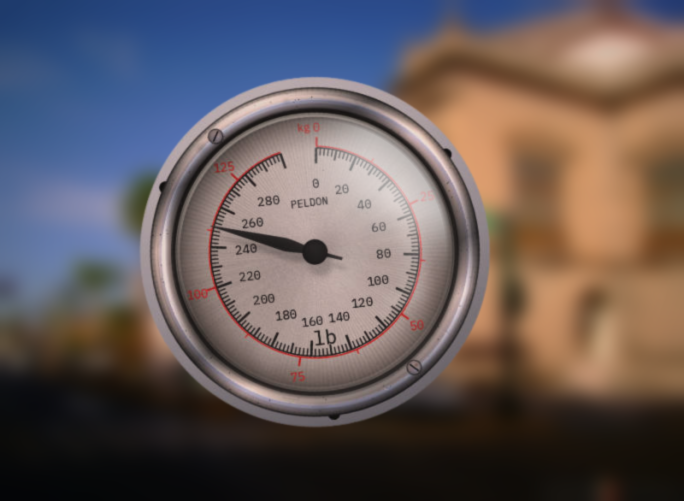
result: 250 lb
